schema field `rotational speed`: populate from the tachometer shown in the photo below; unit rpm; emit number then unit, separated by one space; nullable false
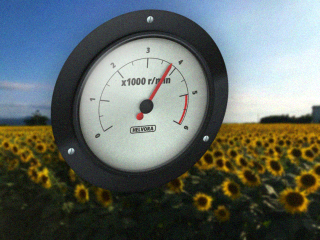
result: 3750 rpm
